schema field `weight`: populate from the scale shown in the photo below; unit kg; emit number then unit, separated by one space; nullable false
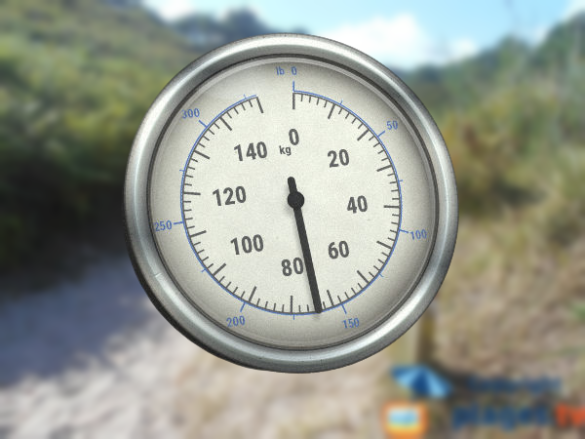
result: 74 kg
